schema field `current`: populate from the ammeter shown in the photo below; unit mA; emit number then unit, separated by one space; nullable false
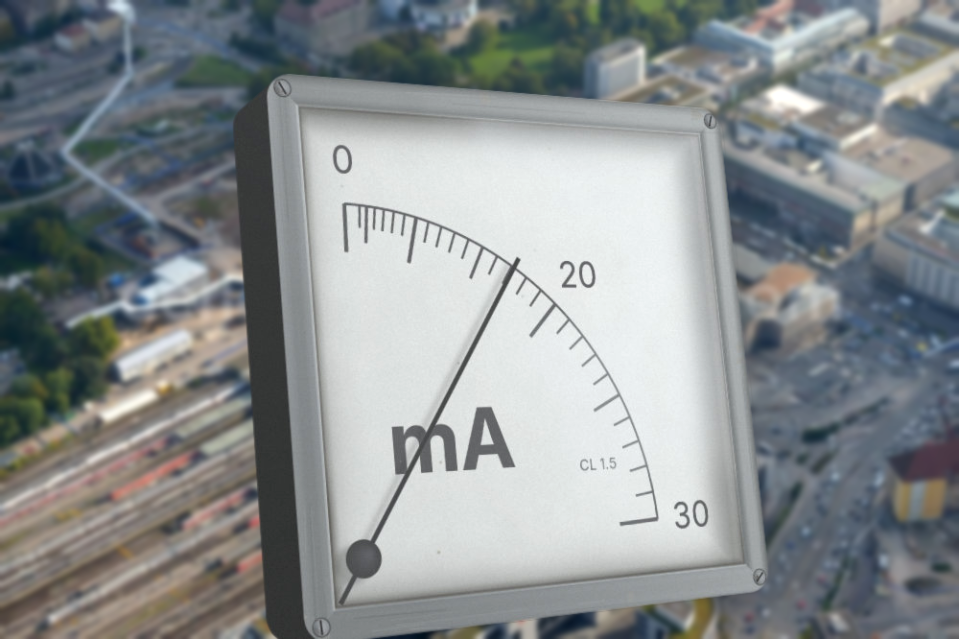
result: 17 mA
